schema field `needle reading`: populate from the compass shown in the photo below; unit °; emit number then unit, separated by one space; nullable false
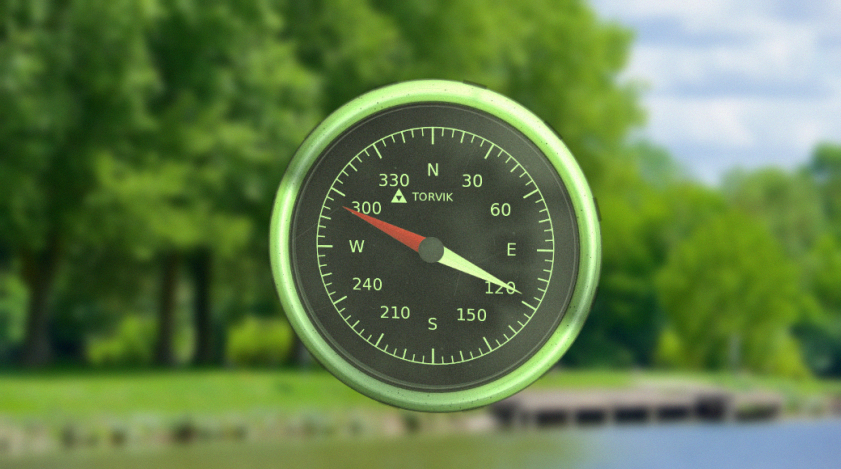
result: 295 °
